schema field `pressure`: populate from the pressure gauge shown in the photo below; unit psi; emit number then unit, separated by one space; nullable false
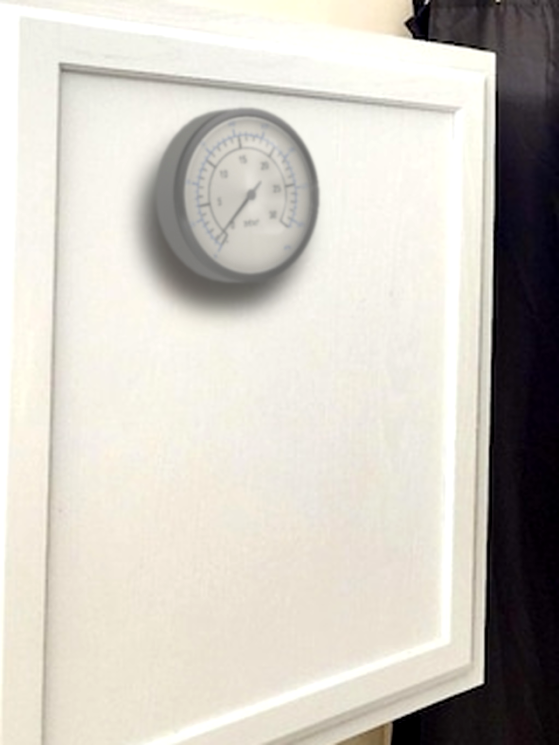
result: 1 psi
